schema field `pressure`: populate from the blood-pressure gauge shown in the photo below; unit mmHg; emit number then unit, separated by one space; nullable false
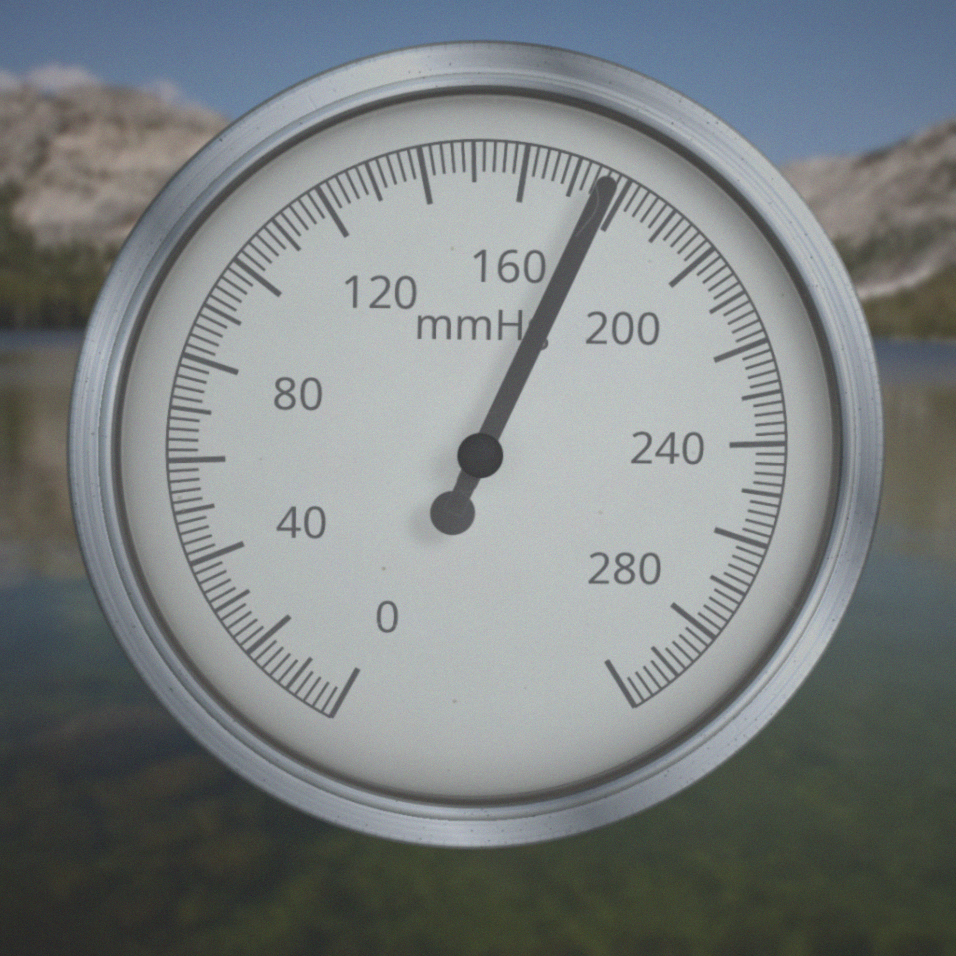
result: 176 mmHg
